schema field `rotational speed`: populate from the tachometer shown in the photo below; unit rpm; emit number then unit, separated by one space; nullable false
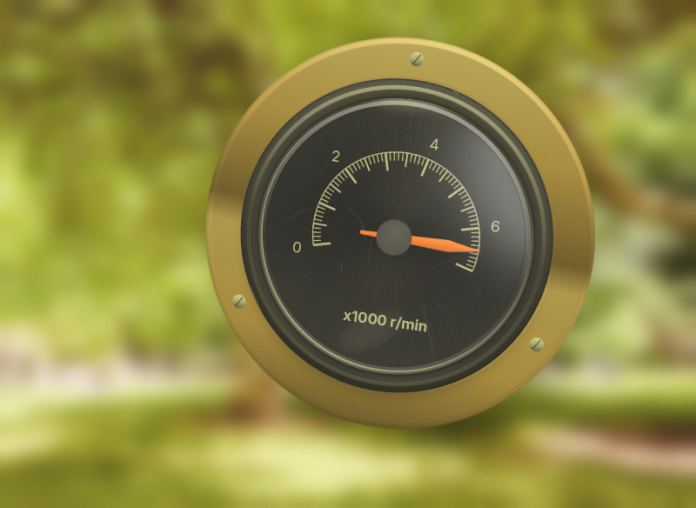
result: 6500 rpm
